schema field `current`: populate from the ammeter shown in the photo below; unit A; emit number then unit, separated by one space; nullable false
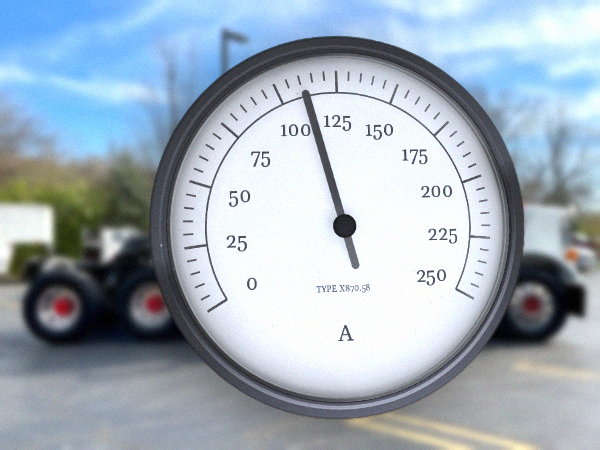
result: 110 A
